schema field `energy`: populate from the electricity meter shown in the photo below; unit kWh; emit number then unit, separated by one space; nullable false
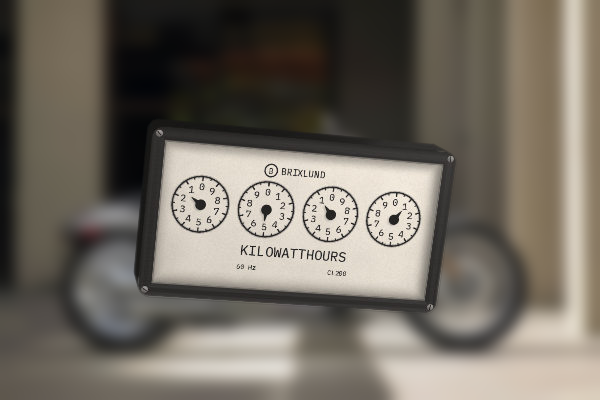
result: 1511 kWh
